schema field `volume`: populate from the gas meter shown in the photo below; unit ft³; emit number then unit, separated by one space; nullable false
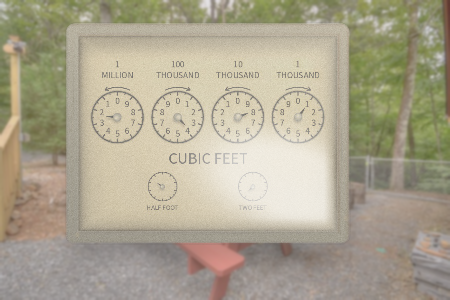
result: 238100 ft³
